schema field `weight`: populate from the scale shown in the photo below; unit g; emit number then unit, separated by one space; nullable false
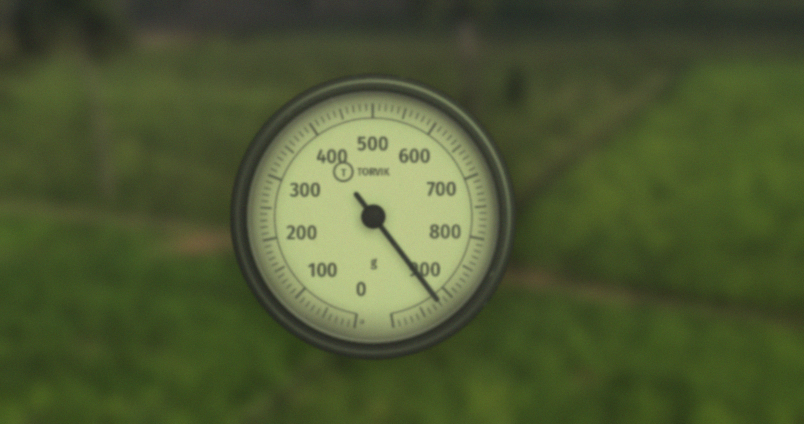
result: 920 g
